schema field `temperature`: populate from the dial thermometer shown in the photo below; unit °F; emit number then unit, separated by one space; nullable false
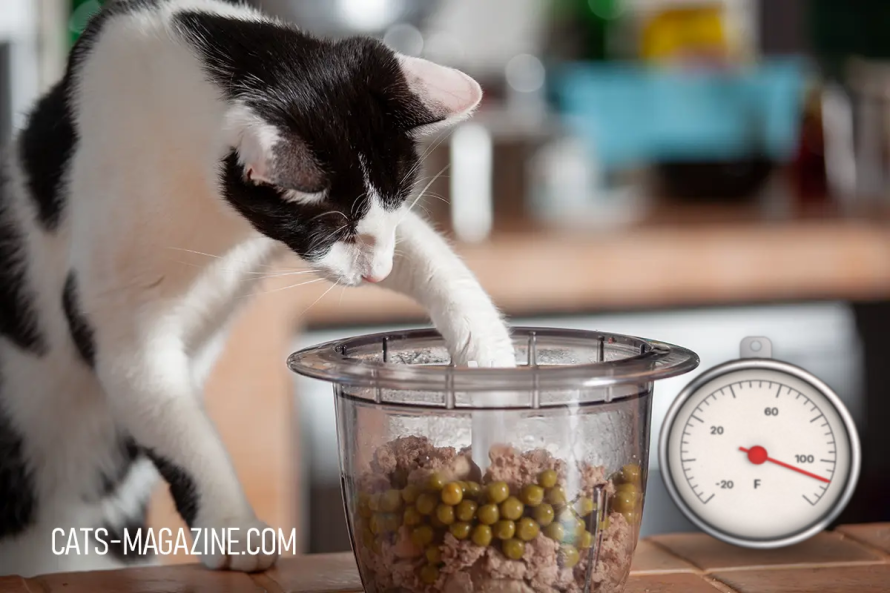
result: 108 °F
